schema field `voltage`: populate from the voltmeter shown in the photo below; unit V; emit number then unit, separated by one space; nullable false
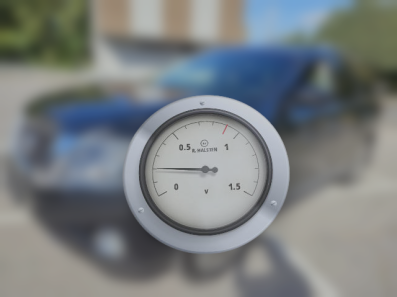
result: 0.2 V
